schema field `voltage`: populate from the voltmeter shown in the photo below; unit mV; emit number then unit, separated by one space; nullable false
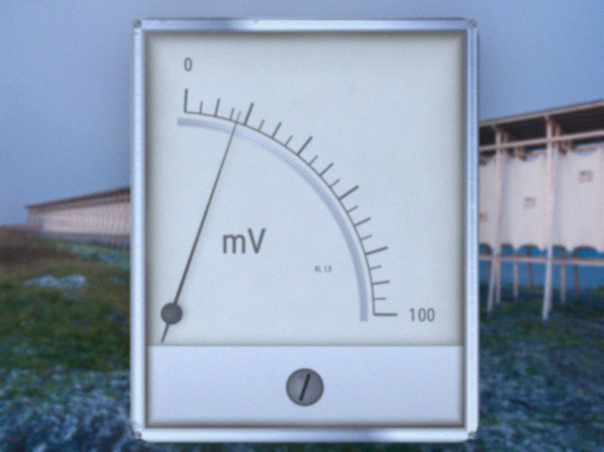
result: 17.5 mV
